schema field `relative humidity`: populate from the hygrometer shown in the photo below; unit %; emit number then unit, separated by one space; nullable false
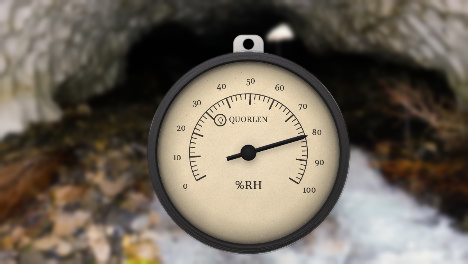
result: 80 %
